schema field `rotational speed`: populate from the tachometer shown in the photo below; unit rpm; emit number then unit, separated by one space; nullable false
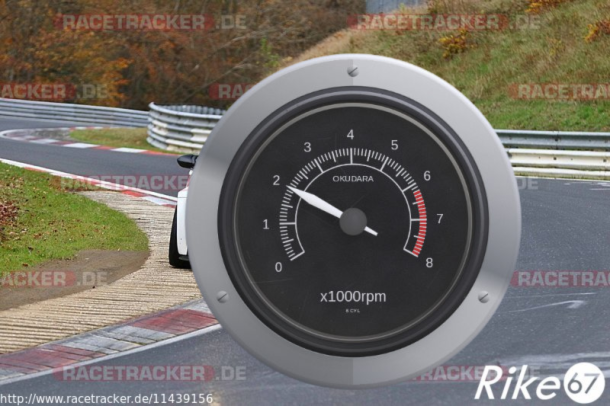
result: 2000 rpm
